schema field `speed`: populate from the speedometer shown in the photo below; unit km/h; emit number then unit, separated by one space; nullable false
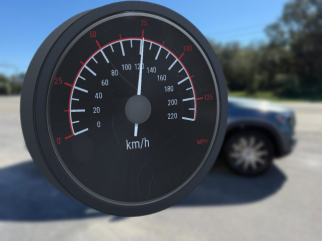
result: 120 km/h
